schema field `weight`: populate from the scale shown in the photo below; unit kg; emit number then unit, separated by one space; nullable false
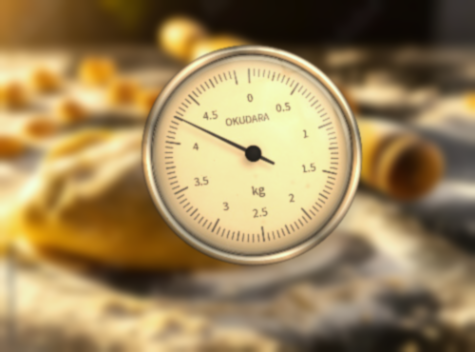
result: 4.25 kg
